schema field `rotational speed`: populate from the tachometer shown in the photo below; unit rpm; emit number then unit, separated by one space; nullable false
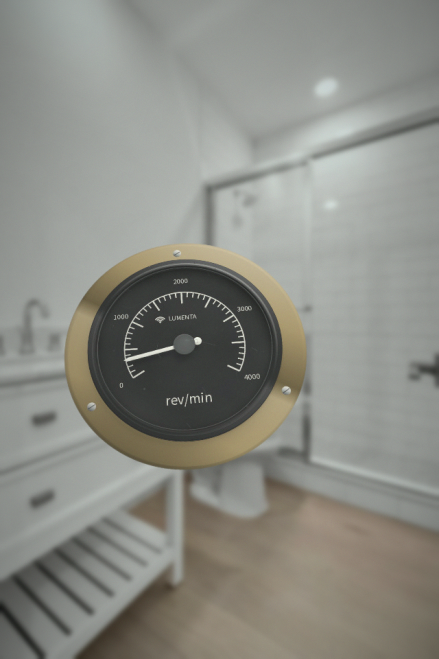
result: 300 rpm
